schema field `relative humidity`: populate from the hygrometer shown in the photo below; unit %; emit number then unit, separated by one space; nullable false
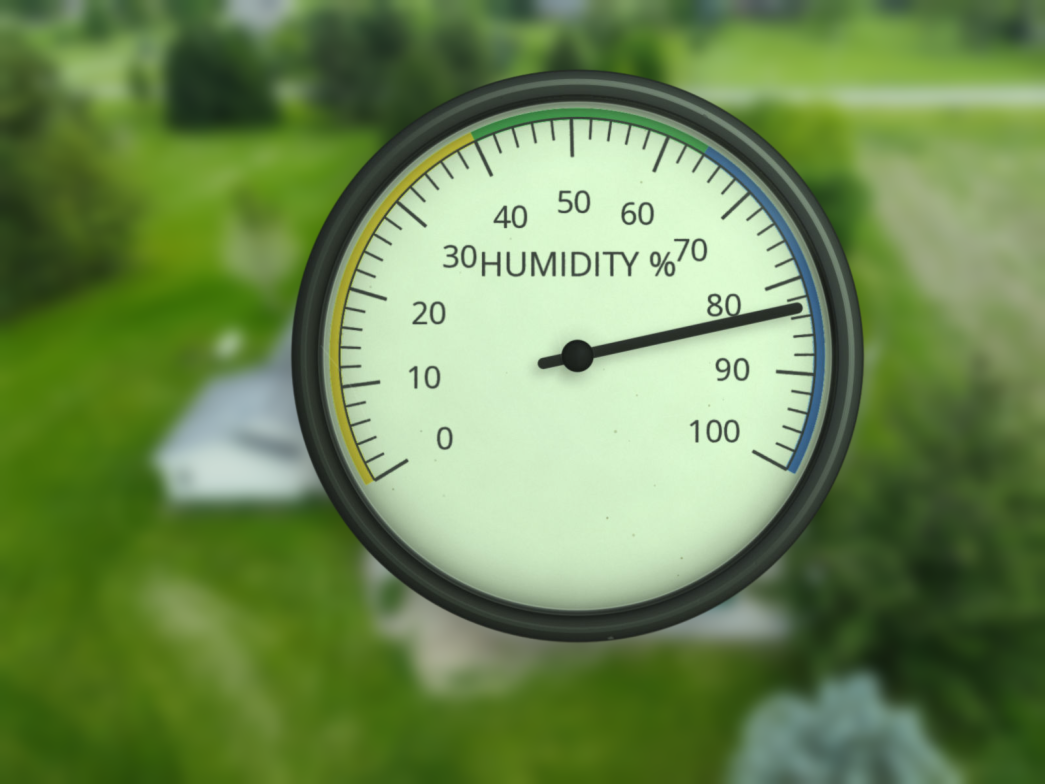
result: 83 %
